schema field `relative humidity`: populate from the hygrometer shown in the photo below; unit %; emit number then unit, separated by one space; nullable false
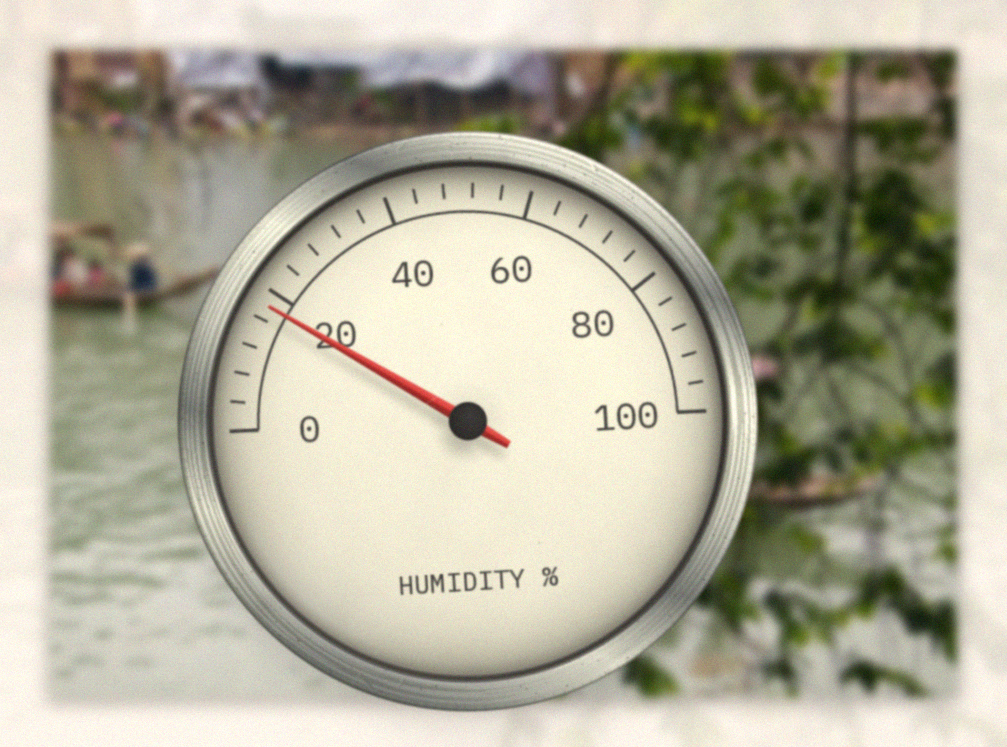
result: 18 %
